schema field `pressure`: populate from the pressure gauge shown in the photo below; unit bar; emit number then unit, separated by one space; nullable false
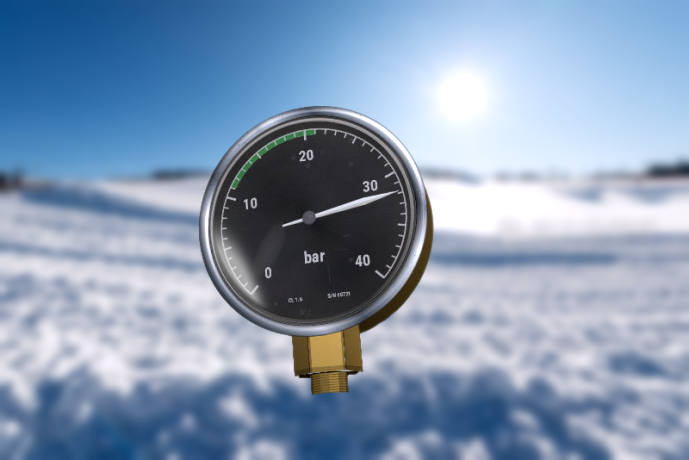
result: 32 bar
